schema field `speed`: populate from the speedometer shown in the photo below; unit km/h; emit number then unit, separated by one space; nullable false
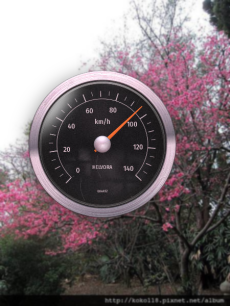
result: 95 km/h
